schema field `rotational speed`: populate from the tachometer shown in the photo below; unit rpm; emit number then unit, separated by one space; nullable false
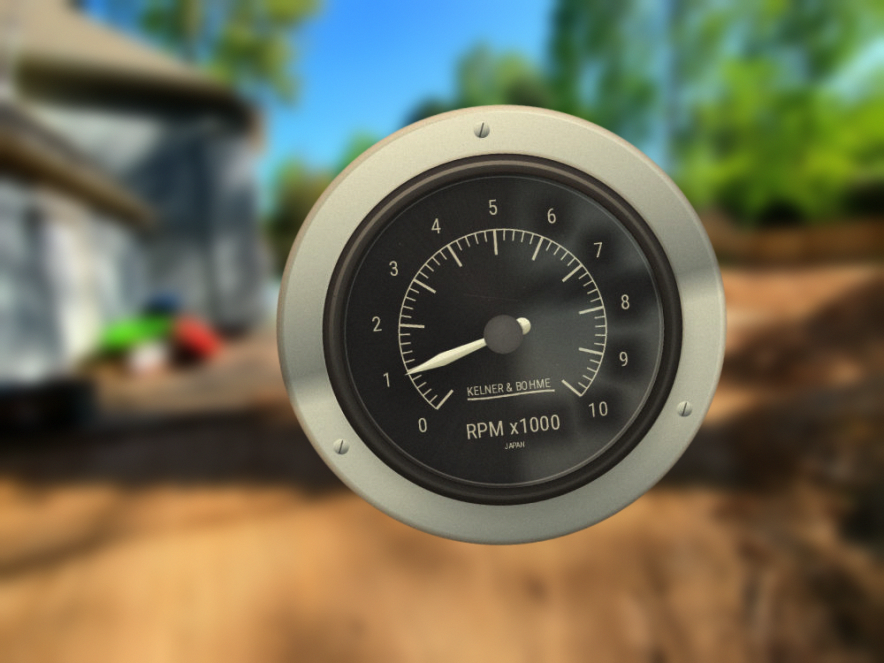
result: 1000 rpm
